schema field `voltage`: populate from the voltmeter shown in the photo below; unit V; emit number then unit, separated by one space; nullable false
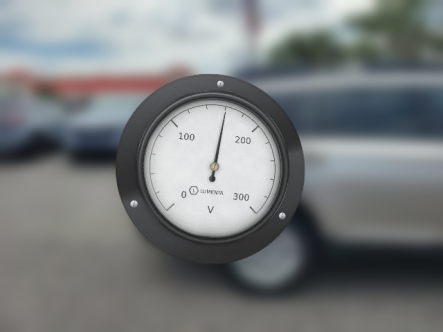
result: 160 V
